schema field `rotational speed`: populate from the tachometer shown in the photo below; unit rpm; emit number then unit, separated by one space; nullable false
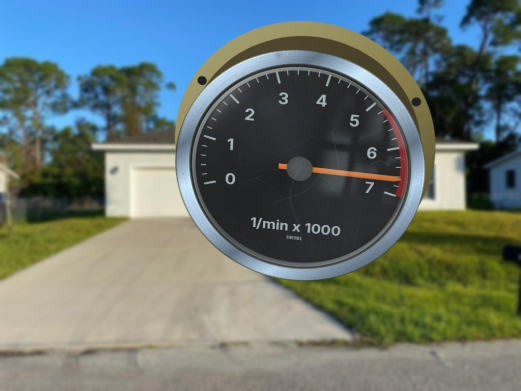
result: 6600 rpm
